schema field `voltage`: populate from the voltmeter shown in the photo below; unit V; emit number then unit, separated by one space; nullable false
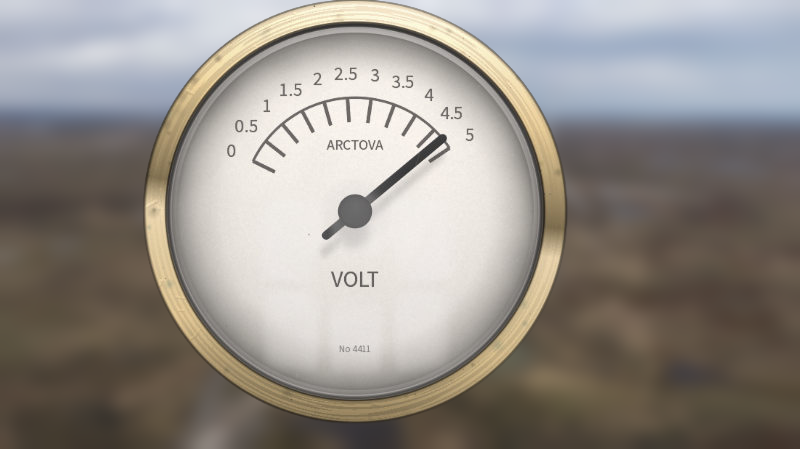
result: 4.75 V
